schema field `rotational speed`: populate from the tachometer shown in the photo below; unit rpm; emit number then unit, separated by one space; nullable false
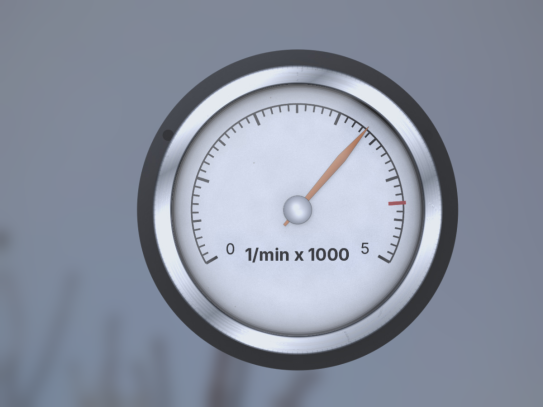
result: 3350 rpm
